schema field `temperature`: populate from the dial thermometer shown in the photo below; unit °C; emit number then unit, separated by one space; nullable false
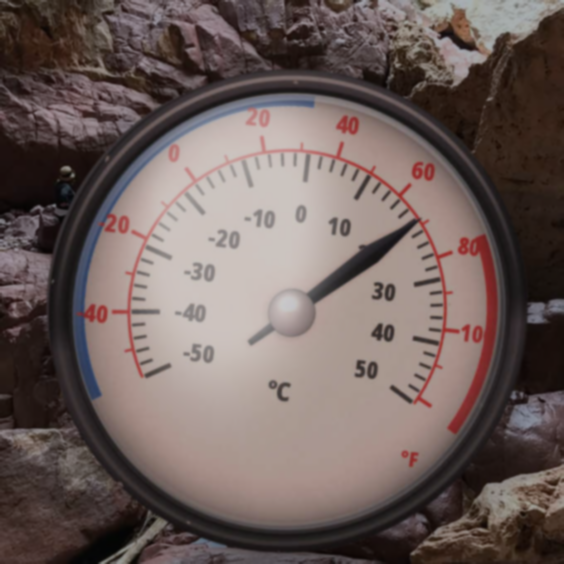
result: 20 °C
